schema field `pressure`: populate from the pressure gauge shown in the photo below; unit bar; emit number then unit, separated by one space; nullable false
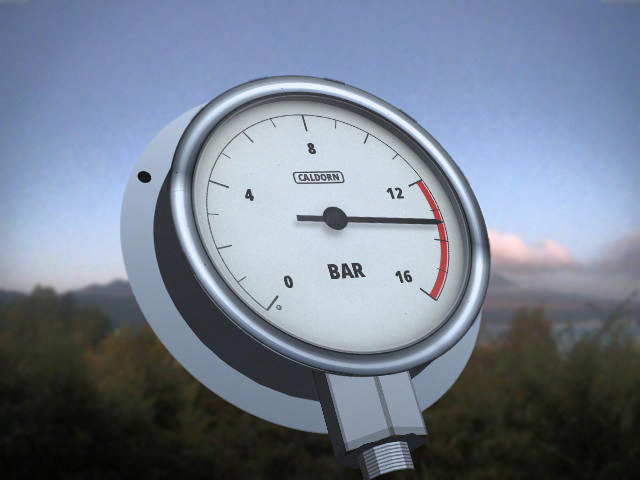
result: 13.5 bar
